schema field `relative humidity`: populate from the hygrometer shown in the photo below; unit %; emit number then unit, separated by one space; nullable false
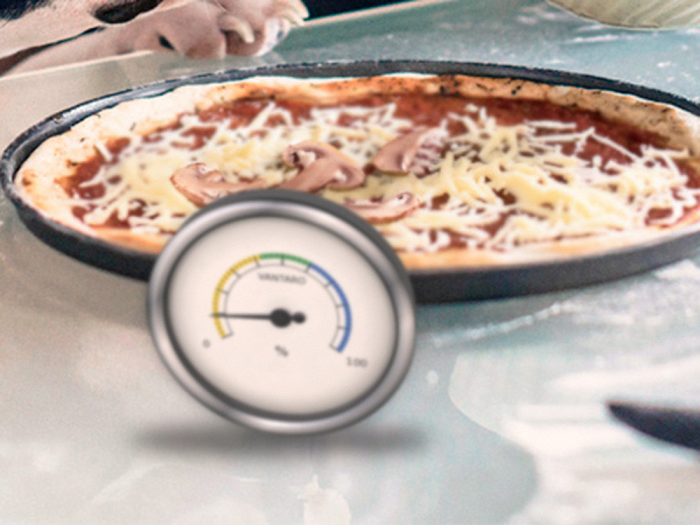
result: 10 %
